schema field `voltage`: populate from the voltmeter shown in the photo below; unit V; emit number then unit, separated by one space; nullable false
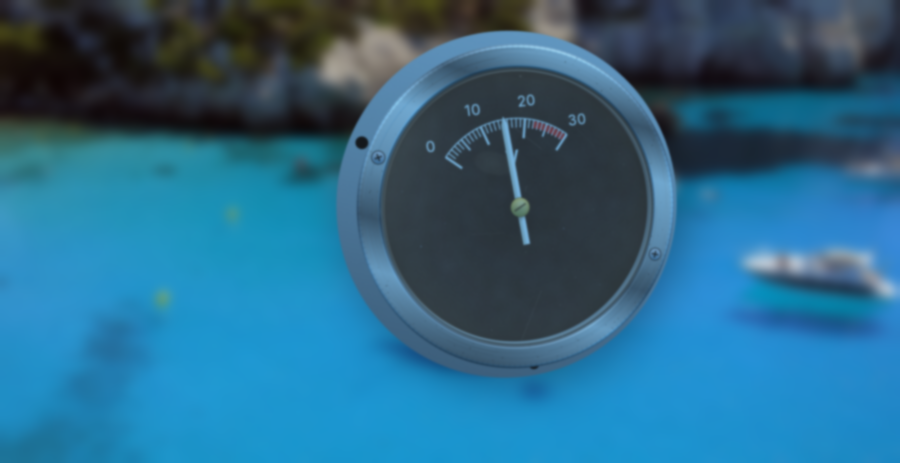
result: 15 V
